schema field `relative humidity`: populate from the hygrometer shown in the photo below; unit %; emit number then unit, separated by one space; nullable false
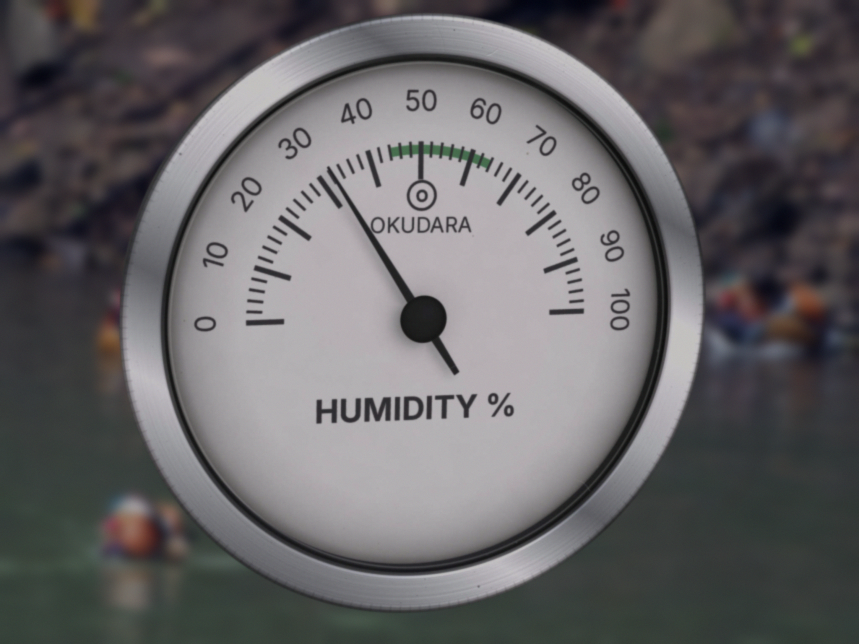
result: 32 %
